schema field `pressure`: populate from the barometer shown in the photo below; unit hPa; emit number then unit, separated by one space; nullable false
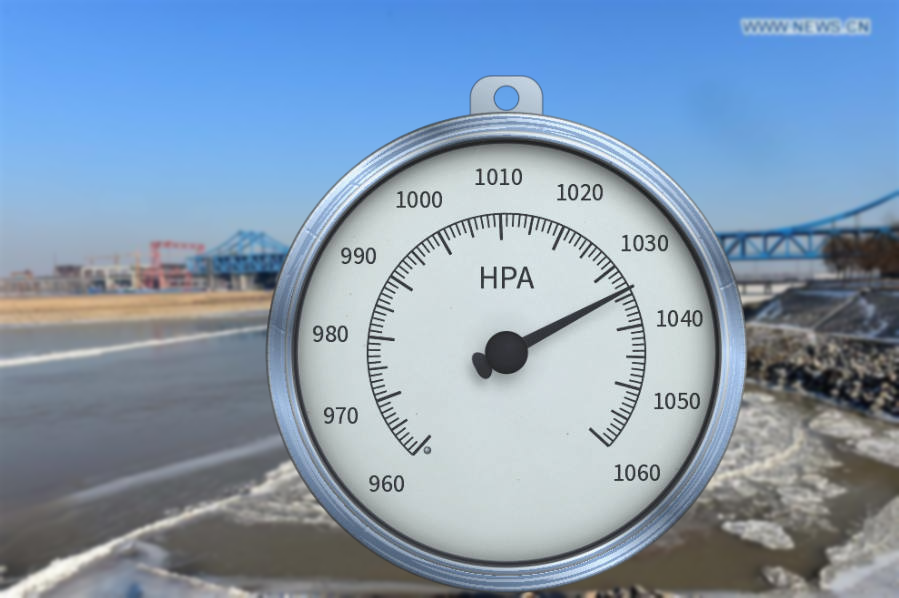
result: 1034 hPa
